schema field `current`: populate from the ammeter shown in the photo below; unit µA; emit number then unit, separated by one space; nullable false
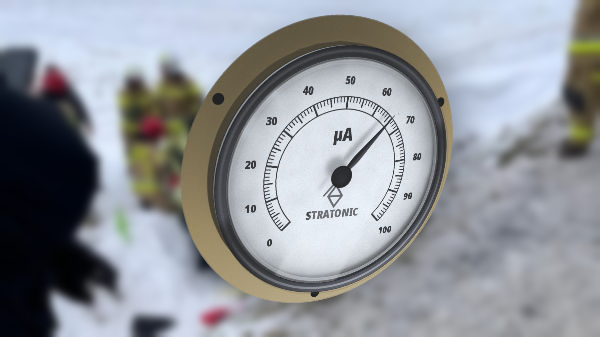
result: 65 µA
